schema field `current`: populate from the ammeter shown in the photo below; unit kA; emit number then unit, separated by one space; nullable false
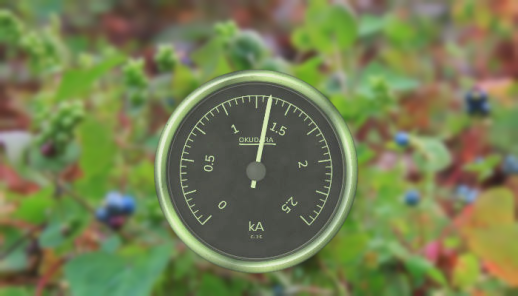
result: 1.35 kA
